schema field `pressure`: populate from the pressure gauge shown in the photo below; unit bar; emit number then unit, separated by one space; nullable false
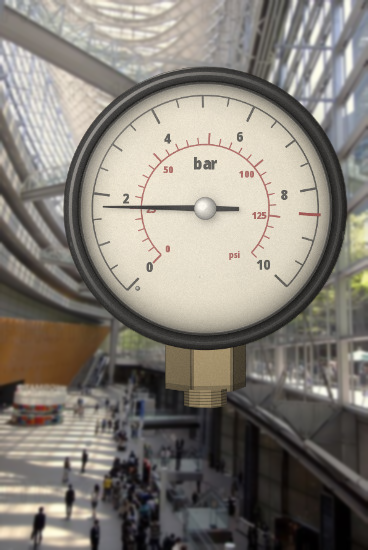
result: 1.75 bar
